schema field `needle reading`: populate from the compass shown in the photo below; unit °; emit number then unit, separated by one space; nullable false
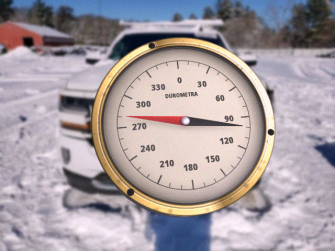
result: 280 °
